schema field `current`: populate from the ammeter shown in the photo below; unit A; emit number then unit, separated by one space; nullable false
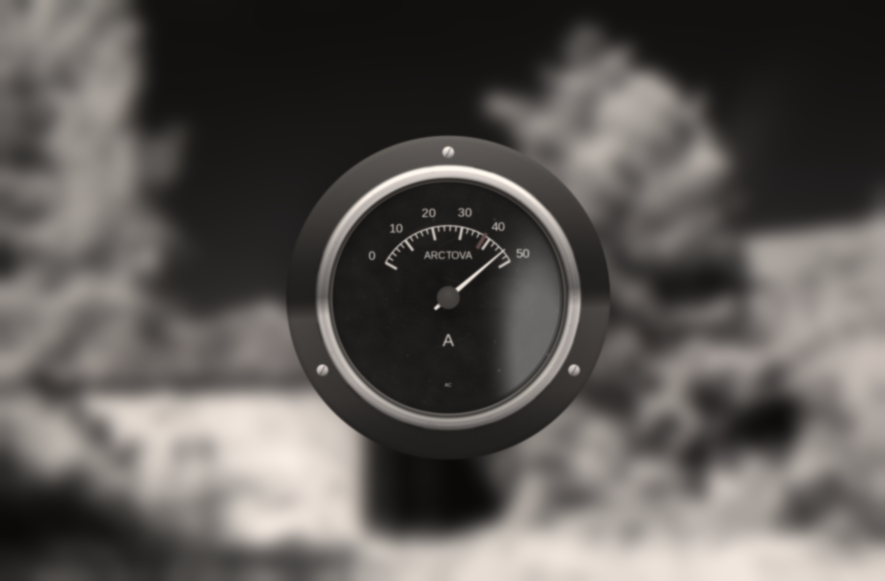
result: 46 A
